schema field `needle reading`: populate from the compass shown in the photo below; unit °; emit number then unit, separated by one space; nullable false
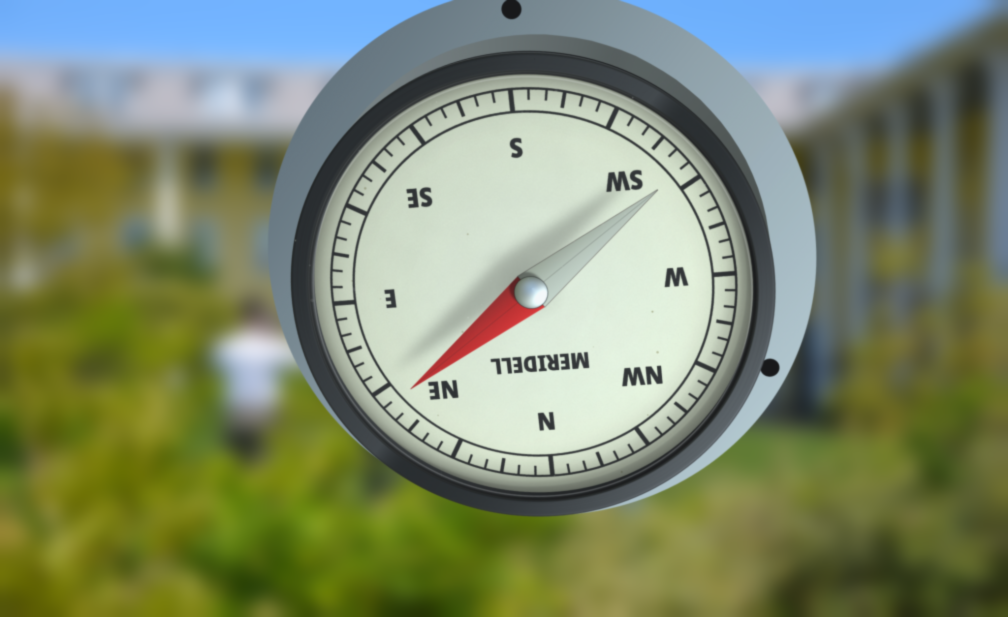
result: 55 °
